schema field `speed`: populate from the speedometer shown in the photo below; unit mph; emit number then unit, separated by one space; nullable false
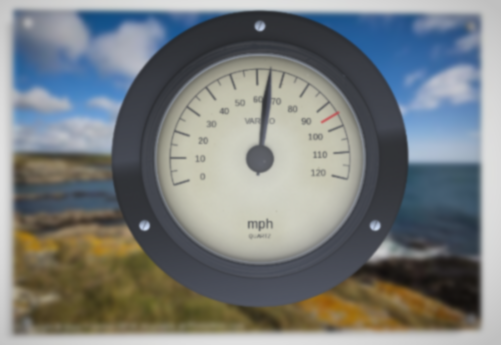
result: 65 mph
